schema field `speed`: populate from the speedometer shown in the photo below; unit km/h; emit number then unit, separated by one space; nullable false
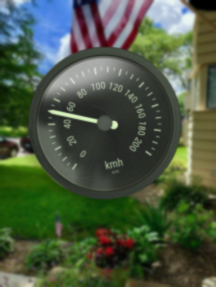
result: 50 km/h
